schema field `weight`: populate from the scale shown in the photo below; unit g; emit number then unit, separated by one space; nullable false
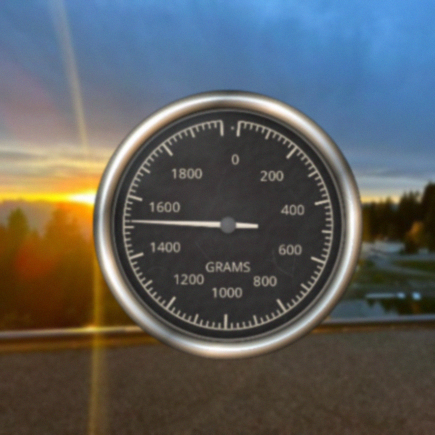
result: 1520 g
